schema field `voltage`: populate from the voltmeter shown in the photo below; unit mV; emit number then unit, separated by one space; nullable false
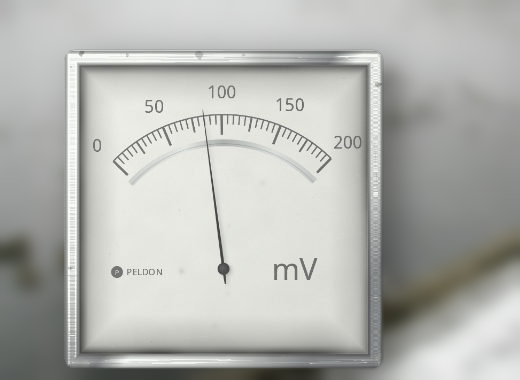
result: 85 mV
